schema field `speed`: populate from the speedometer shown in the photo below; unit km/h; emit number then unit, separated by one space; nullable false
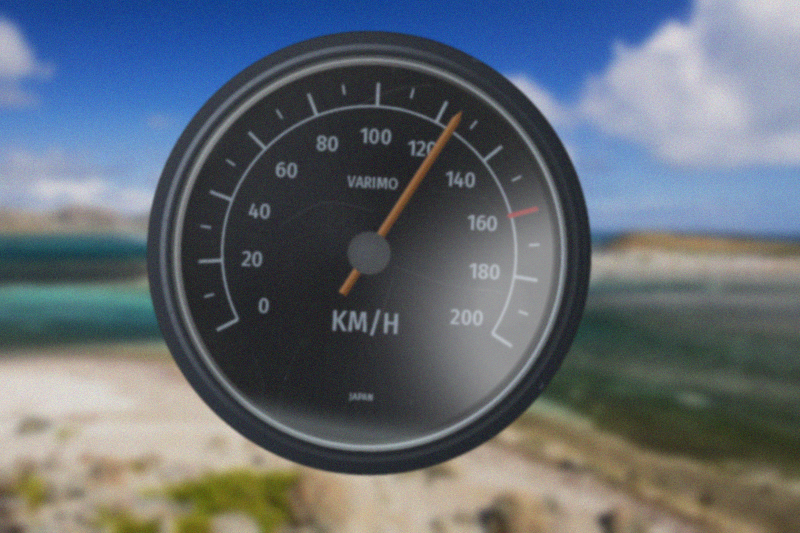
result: 125 km/h
